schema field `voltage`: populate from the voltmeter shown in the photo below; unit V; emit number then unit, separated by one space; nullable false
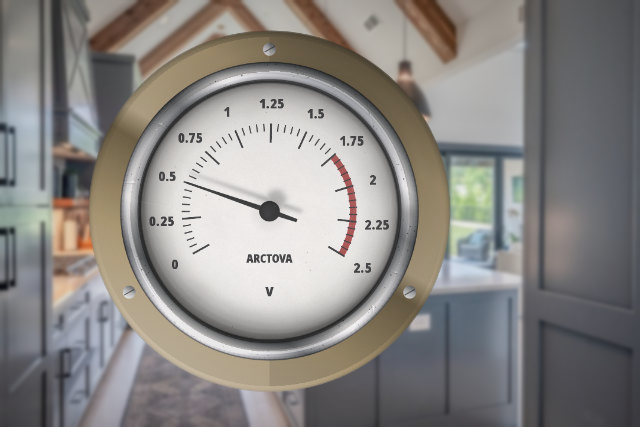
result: 0.5 V
